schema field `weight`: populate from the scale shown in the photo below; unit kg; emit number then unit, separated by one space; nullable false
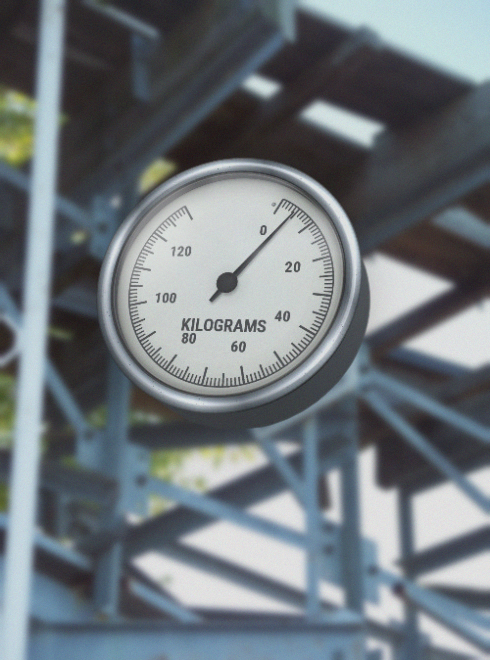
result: 5 kg
